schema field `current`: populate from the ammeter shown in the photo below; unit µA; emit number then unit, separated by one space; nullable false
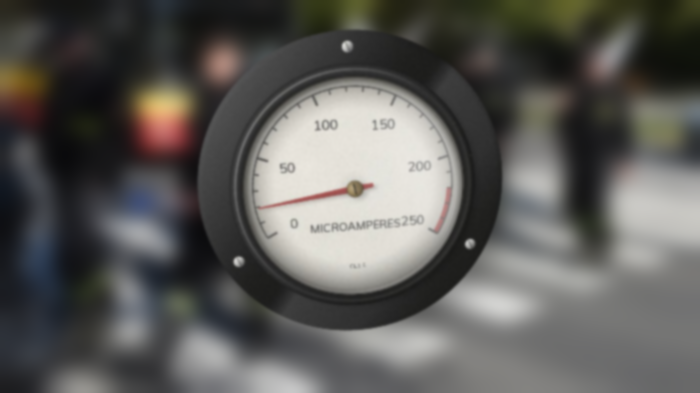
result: 20 µA
